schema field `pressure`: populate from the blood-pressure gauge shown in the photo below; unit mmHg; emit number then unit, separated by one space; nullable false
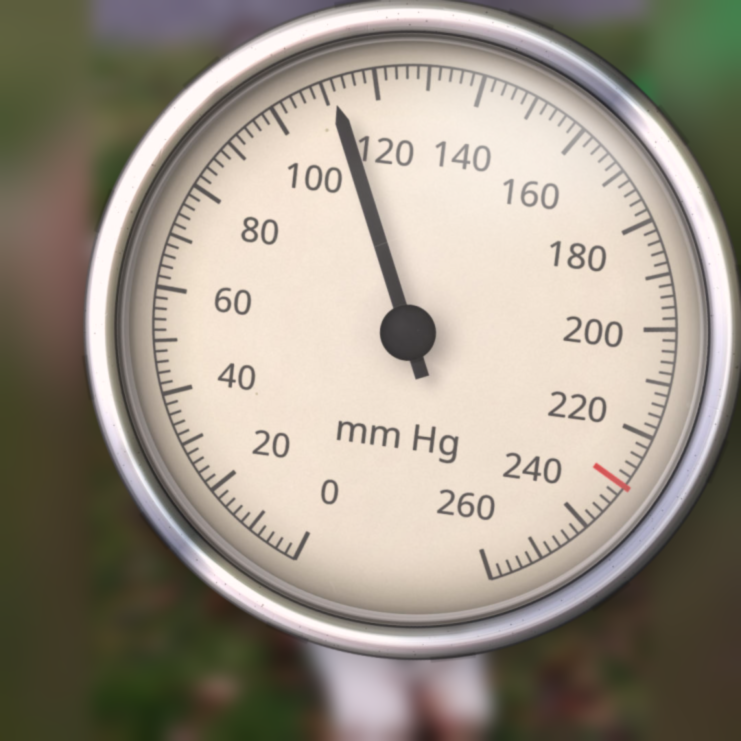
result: 112 mmHg
